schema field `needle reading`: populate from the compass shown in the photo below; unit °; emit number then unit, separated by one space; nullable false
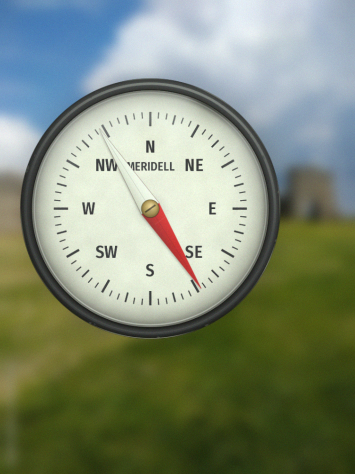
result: 147.5 °
